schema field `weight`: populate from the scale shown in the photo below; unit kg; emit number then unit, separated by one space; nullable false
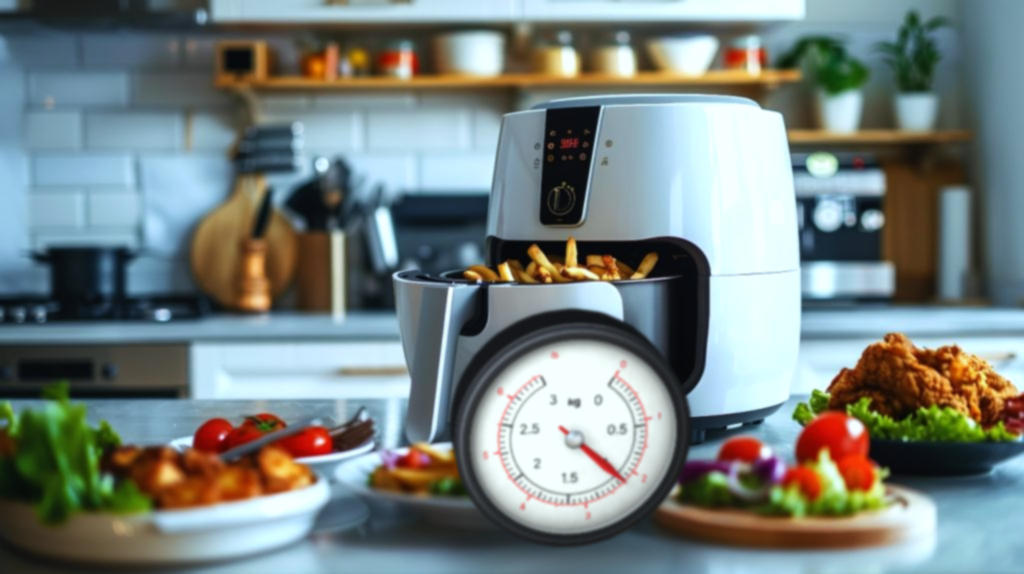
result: 1 kg
